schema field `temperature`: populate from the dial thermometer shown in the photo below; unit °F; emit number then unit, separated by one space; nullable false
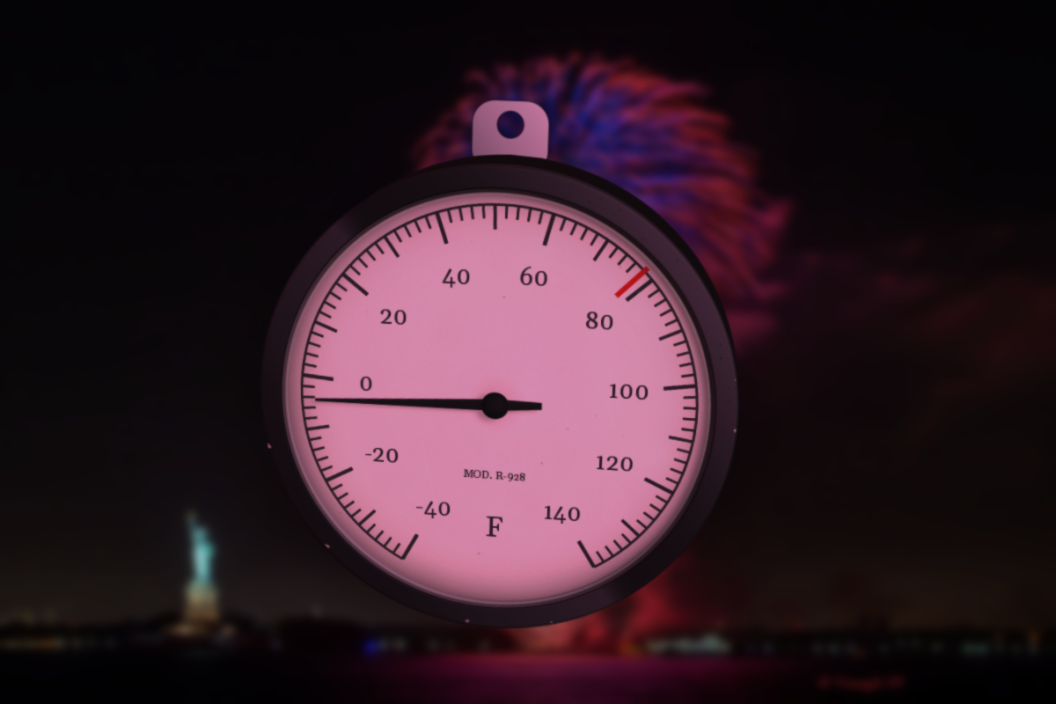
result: -4 °F
